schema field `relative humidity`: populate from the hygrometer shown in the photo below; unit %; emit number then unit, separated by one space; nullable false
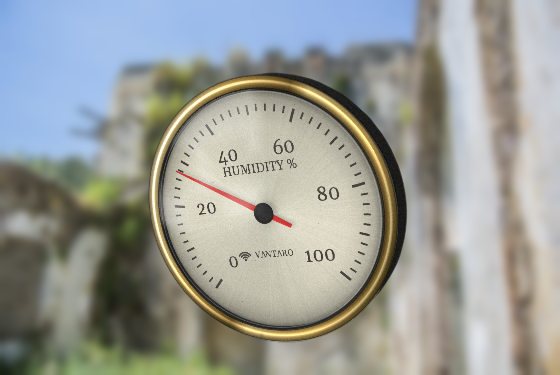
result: 28 %
